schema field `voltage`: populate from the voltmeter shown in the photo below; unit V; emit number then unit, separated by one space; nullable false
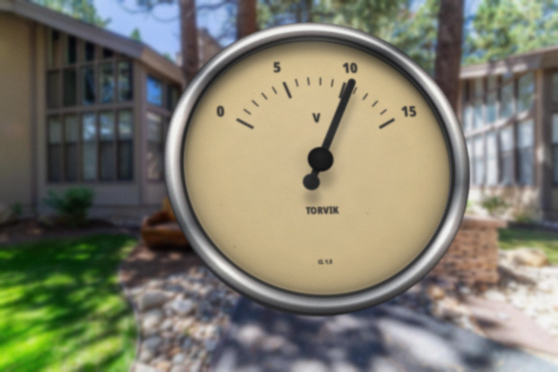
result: 10.5 V
